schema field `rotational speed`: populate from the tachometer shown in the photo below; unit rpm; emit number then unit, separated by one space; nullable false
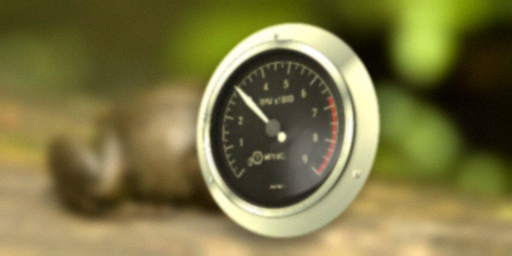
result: 3000 rpm
